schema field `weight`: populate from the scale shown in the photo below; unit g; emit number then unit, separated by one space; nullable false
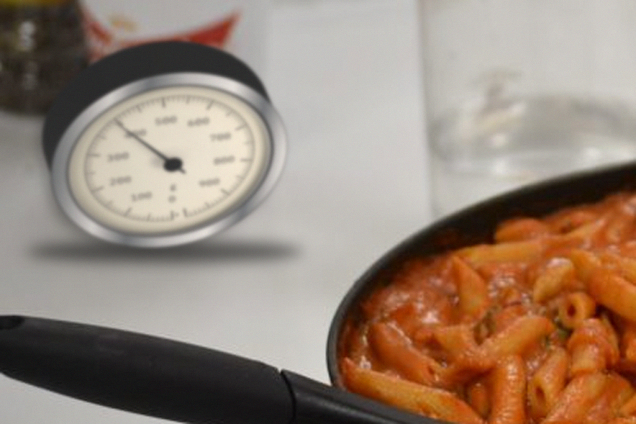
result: 400 g
